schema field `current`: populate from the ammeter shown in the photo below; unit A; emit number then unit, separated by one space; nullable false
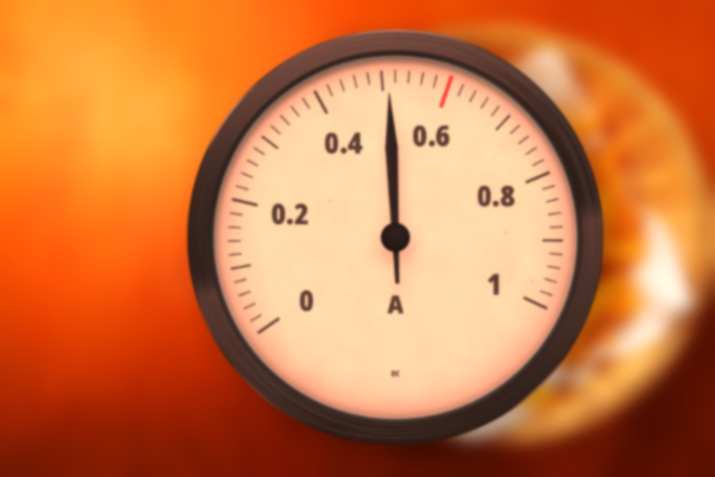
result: 0.51 A
